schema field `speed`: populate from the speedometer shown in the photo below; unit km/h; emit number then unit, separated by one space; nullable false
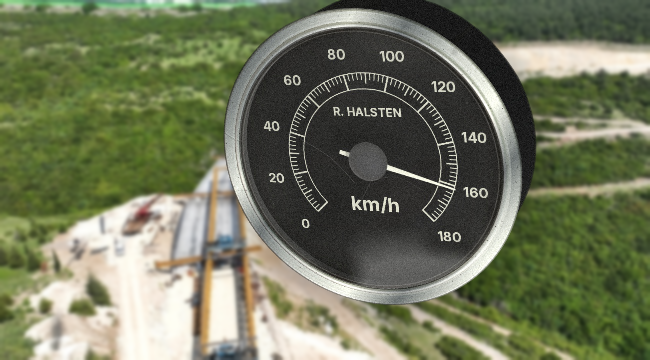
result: 160 km/h
